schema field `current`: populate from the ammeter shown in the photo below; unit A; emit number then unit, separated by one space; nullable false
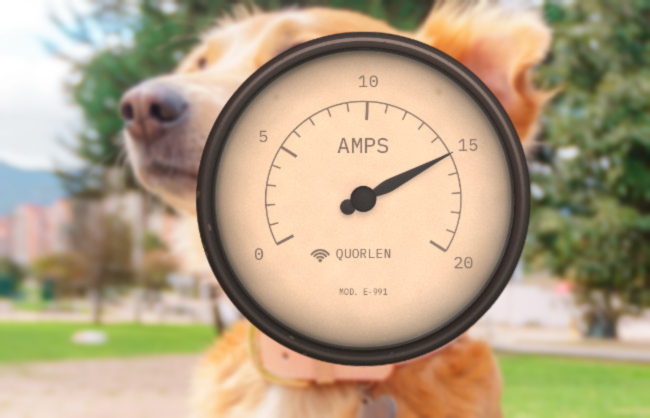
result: 15 A
